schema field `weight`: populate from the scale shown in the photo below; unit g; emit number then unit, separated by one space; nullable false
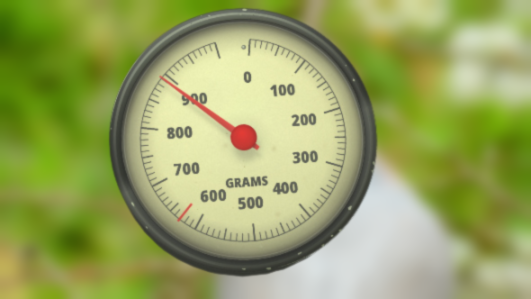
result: 890 g
